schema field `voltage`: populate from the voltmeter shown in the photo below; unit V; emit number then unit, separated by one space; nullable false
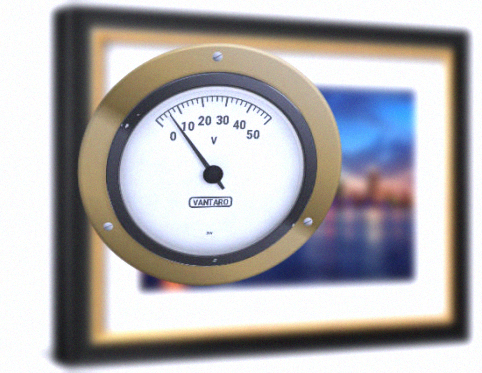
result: 6 V
